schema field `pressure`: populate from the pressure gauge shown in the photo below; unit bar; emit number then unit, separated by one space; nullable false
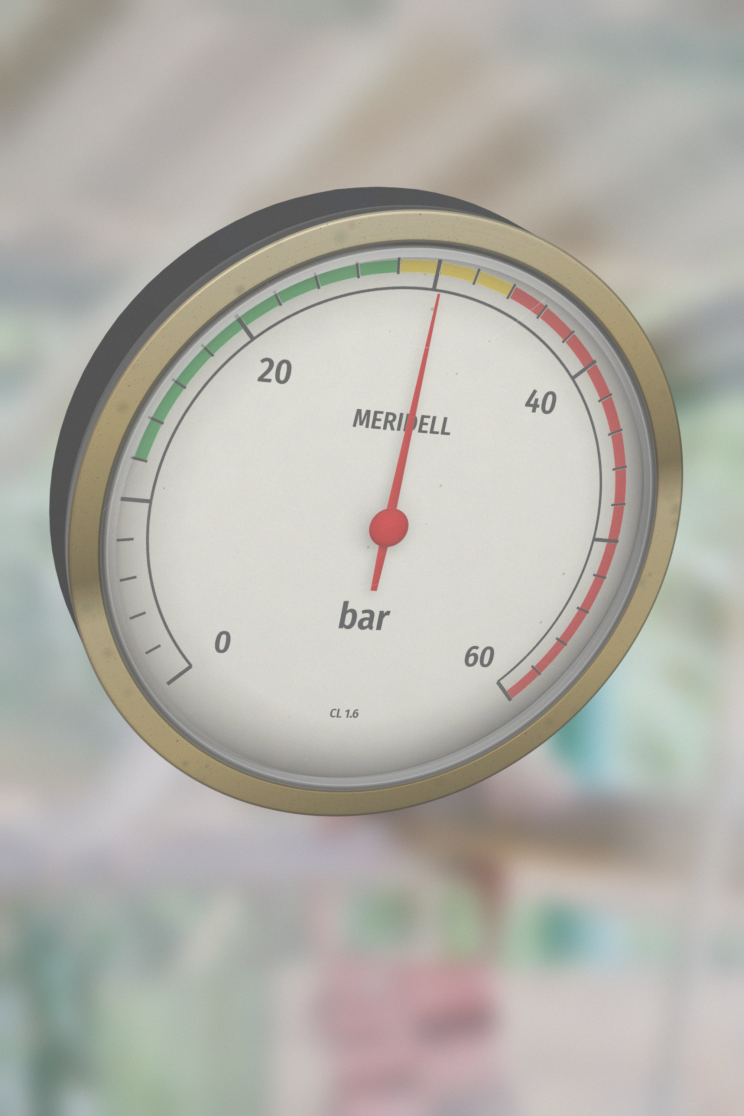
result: 30 bar
